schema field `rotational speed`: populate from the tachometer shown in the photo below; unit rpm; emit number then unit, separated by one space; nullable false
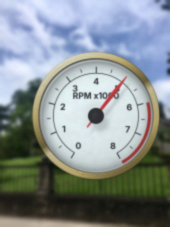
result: 5000 rpm
